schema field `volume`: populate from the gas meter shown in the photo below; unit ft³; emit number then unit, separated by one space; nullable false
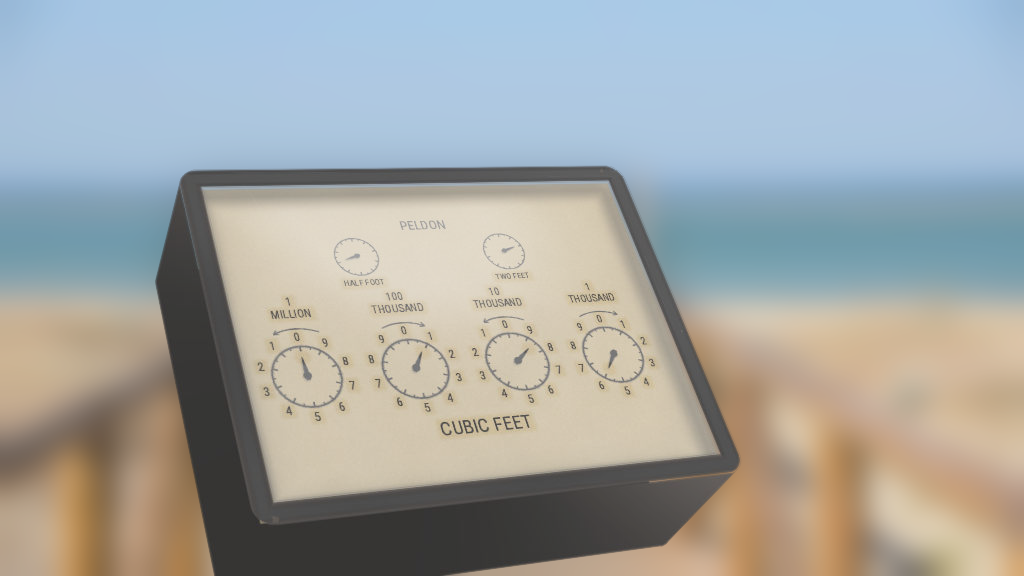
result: 8600 ft³
